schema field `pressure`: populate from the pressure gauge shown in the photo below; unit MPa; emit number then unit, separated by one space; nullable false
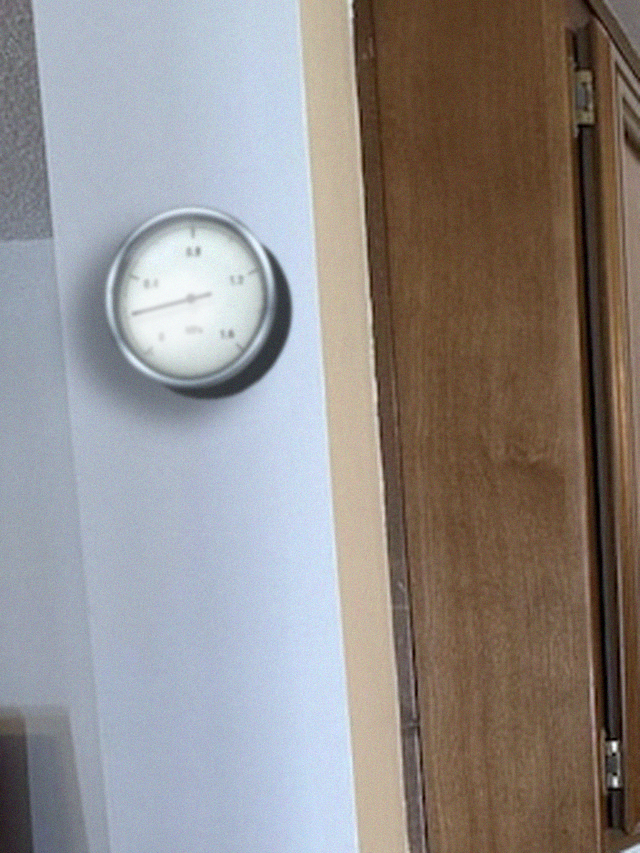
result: 0.2 MPa
